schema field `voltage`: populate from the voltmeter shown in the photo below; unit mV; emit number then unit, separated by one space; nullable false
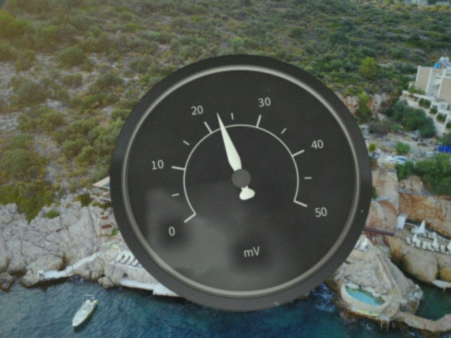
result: 22.5 mV
